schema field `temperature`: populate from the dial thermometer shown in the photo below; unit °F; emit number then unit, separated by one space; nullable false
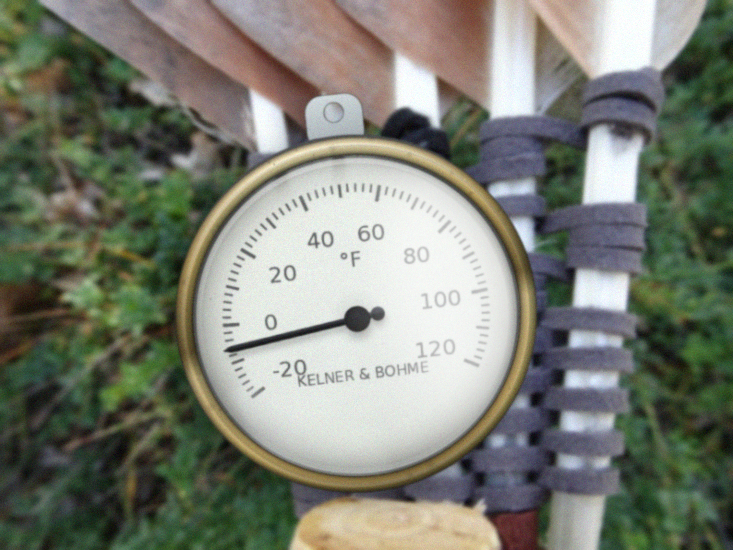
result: -6 °F
